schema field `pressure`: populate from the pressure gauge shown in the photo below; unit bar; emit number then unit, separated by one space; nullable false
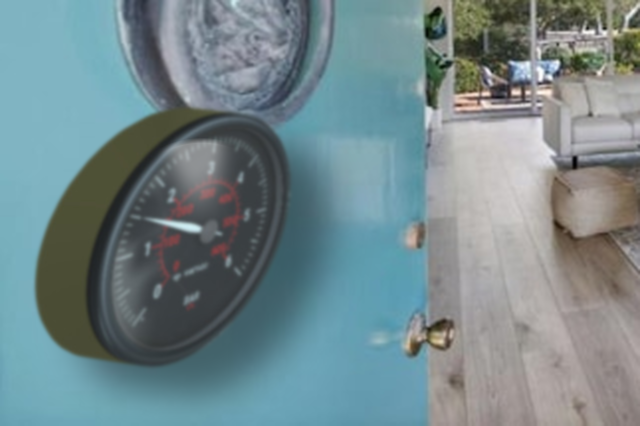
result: 1.5 bar
